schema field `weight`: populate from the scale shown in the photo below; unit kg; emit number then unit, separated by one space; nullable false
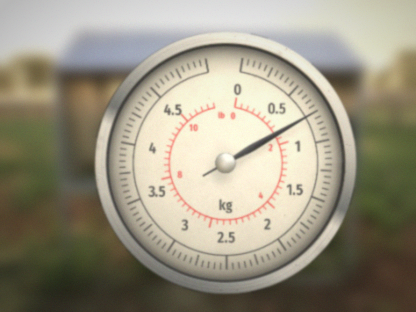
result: 0.75 kg
